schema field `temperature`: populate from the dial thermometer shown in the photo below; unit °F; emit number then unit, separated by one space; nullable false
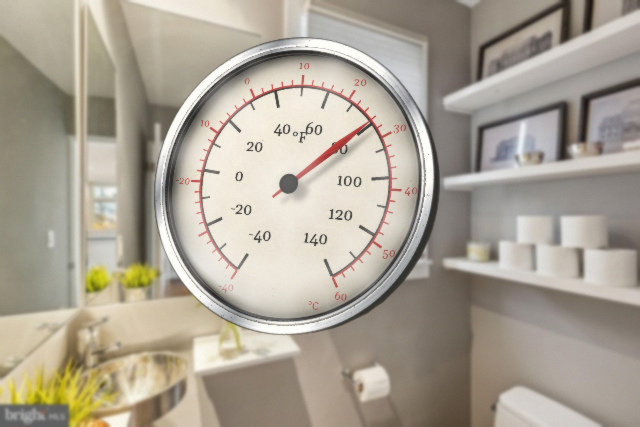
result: 80 °F
